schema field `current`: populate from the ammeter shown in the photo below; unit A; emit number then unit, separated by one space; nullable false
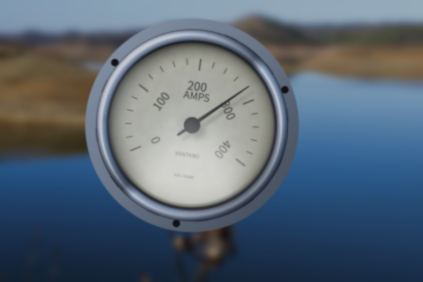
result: 280 A
